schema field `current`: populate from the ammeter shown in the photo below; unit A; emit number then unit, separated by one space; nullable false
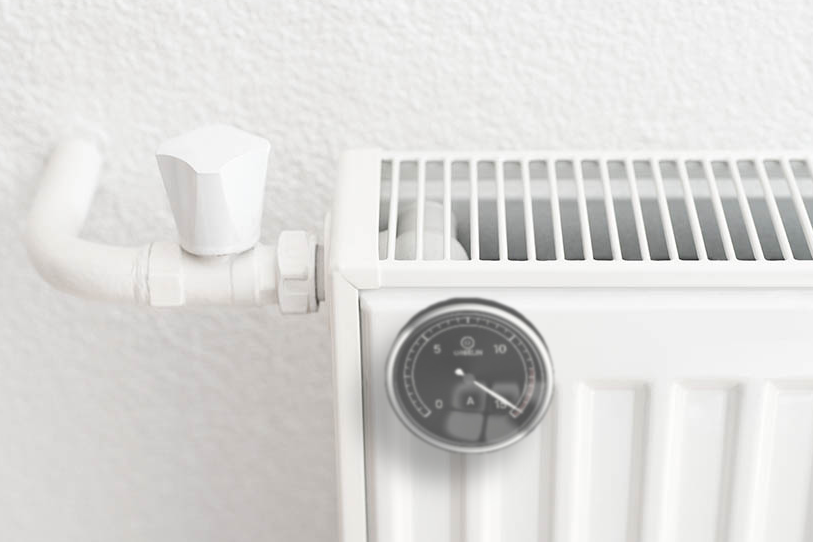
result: 14.5 A
